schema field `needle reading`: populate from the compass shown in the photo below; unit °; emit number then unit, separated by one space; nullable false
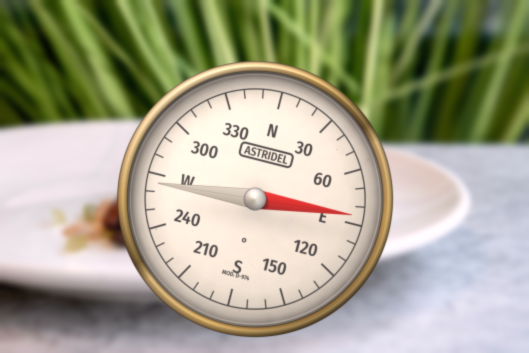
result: 85 °
